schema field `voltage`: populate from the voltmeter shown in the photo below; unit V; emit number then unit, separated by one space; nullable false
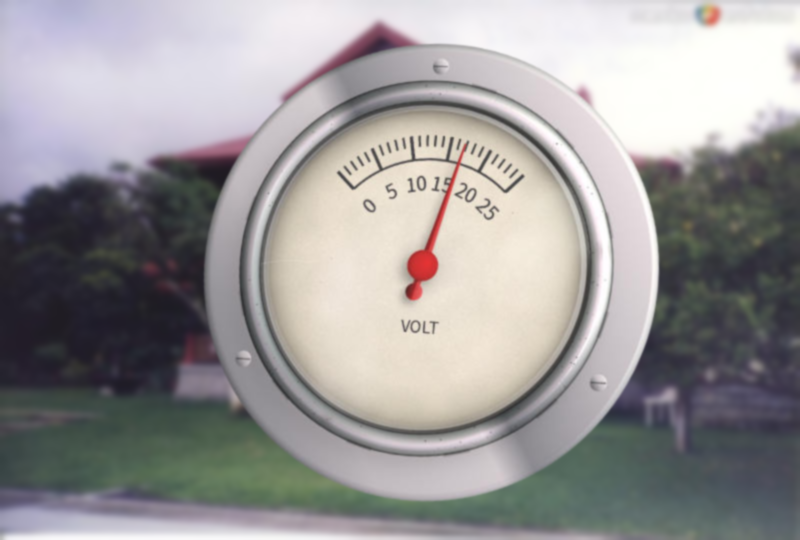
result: 17 V
